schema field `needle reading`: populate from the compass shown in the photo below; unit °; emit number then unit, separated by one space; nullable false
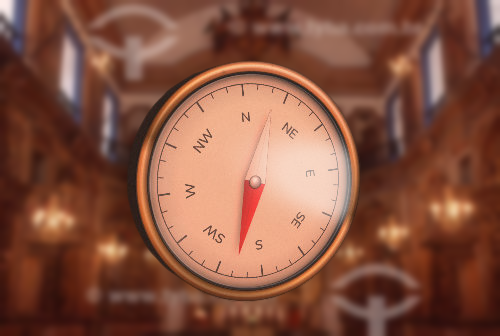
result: 200 °
